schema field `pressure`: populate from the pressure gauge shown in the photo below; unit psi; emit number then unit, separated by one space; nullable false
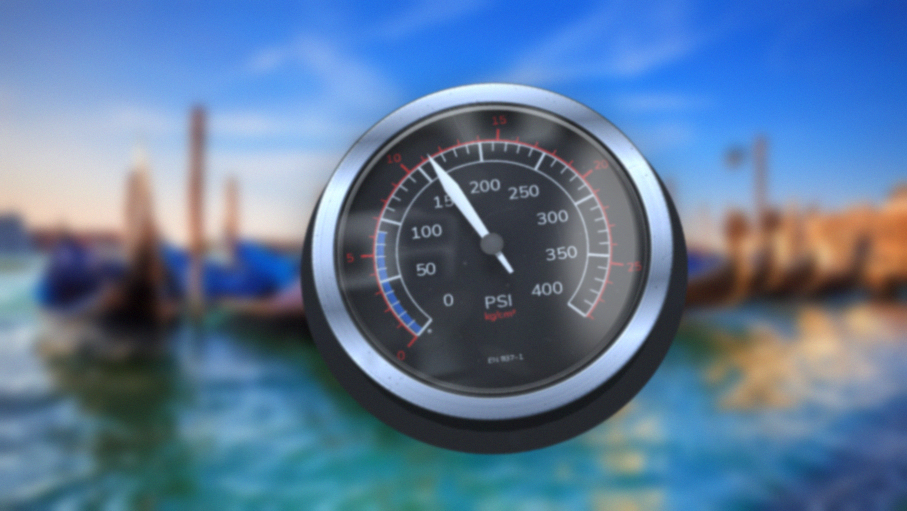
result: 160 psi
